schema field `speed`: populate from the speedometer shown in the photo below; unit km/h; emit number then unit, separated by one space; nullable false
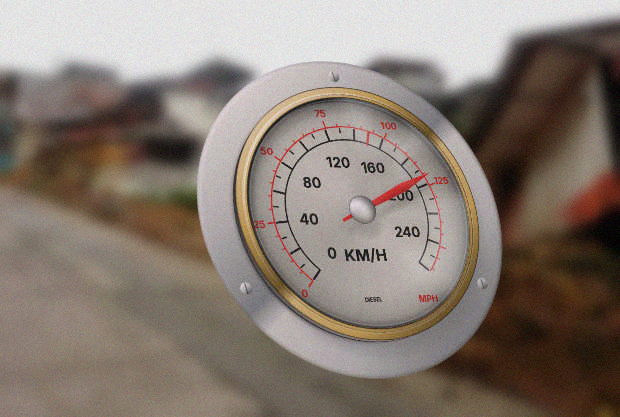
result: 195 km/h
